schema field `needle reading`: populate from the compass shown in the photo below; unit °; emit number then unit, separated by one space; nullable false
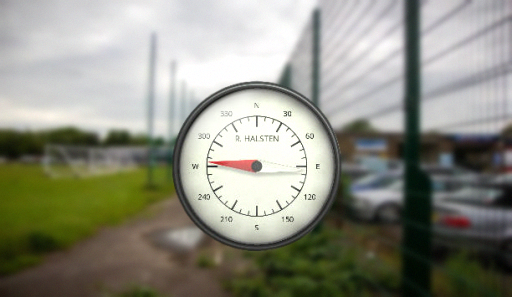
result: 275 °
